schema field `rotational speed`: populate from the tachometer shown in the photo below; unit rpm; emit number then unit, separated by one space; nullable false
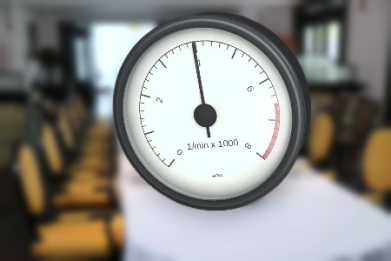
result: 4000 rpm
